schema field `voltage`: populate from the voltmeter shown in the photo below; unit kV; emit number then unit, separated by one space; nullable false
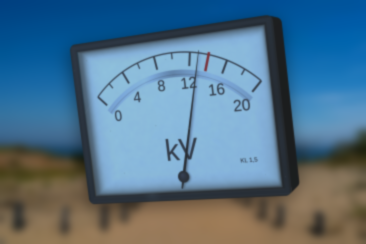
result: 13 kV
